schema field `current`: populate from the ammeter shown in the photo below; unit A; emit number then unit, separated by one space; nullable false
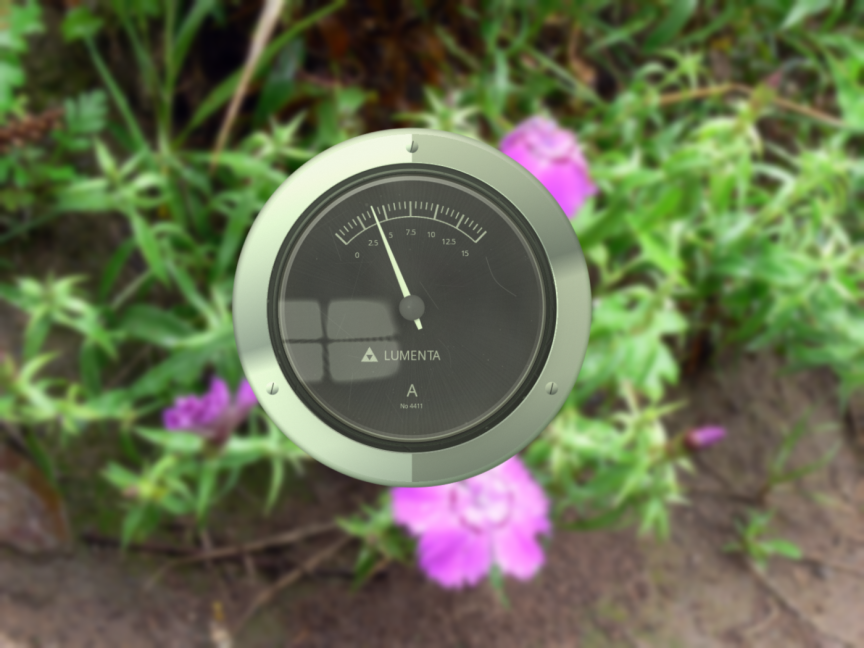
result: 4 A
